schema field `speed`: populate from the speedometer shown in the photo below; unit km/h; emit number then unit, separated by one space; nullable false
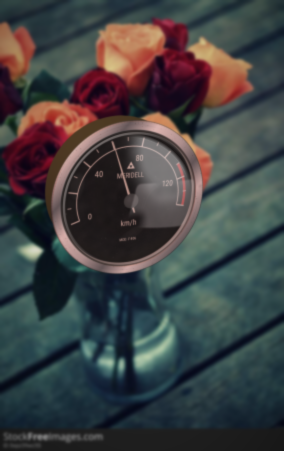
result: 60 km/h
